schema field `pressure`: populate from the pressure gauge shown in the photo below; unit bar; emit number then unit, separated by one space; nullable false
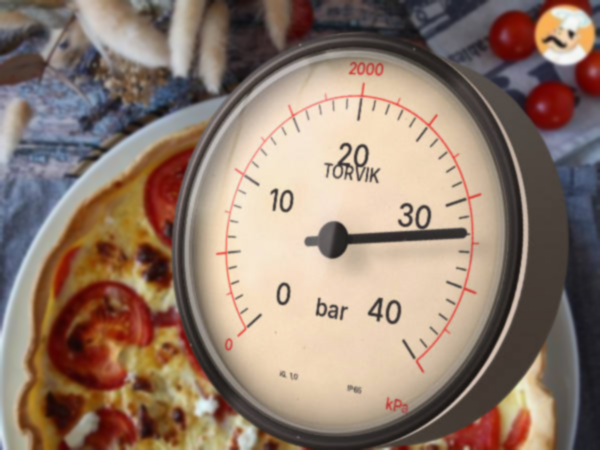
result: 32 bar
